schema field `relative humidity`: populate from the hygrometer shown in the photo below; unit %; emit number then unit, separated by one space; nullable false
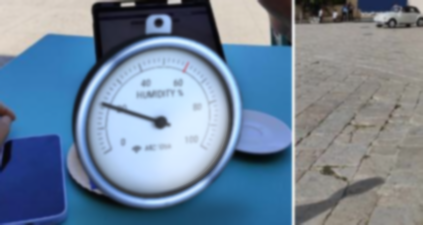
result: 20 %
